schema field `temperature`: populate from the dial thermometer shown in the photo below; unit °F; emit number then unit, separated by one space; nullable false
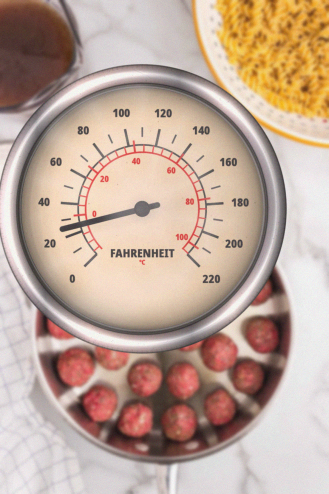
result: 25 °F
